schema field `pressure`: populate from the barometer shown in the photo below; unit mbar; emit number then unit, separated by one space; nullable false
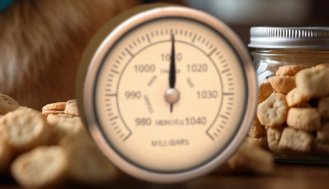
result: 1010 mbar
